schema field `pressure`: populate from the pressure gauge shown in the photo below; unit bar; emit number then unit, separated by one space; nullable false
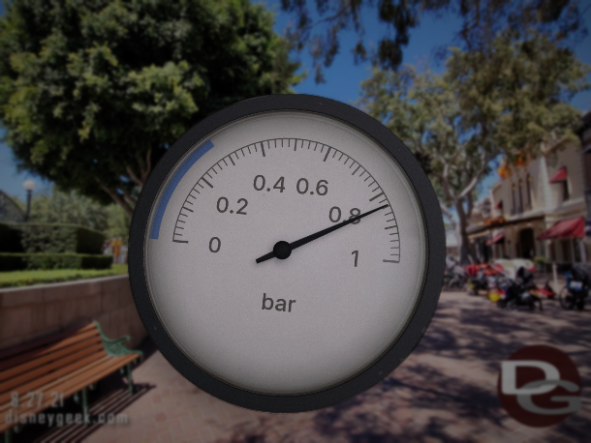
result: 0.84 bar
